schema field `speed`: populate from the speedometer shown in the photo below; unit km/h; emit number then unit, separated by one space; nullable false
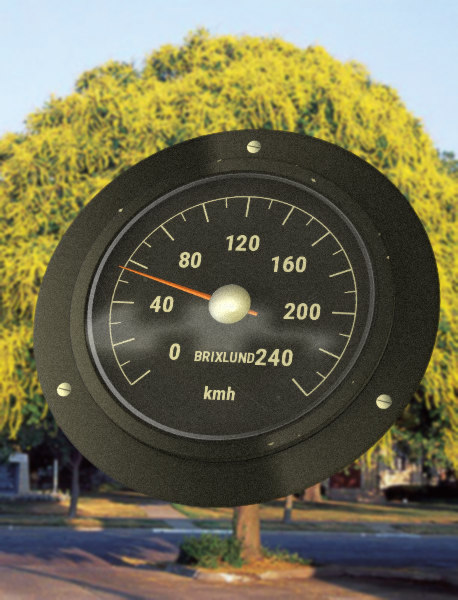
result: 55 km/h
